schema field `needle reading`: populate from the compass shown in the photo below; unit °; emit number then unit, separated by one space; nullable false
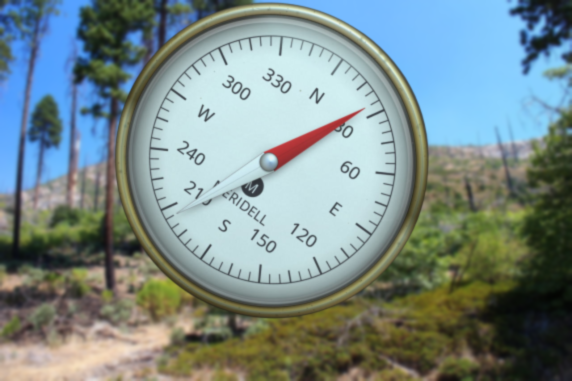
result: 25 °
